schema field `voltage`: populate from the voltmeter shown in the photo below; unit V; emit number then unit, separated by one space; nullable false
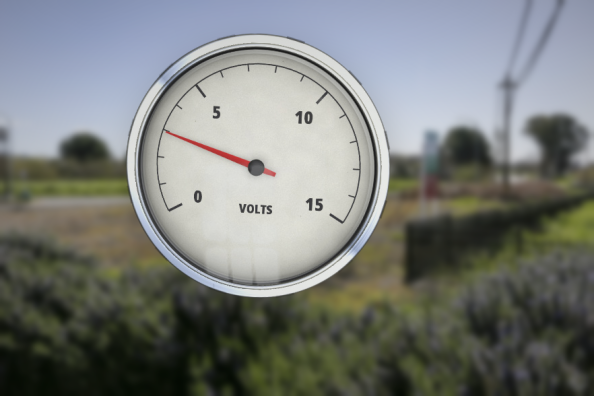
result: 3 V
